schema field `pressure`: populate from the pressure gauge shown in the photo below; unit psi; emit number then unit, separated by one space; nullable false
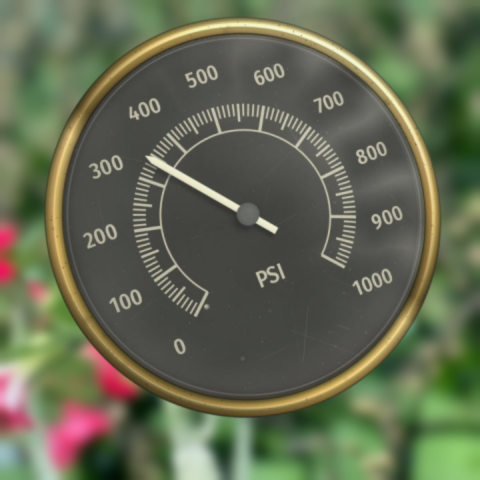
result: 340 psi
